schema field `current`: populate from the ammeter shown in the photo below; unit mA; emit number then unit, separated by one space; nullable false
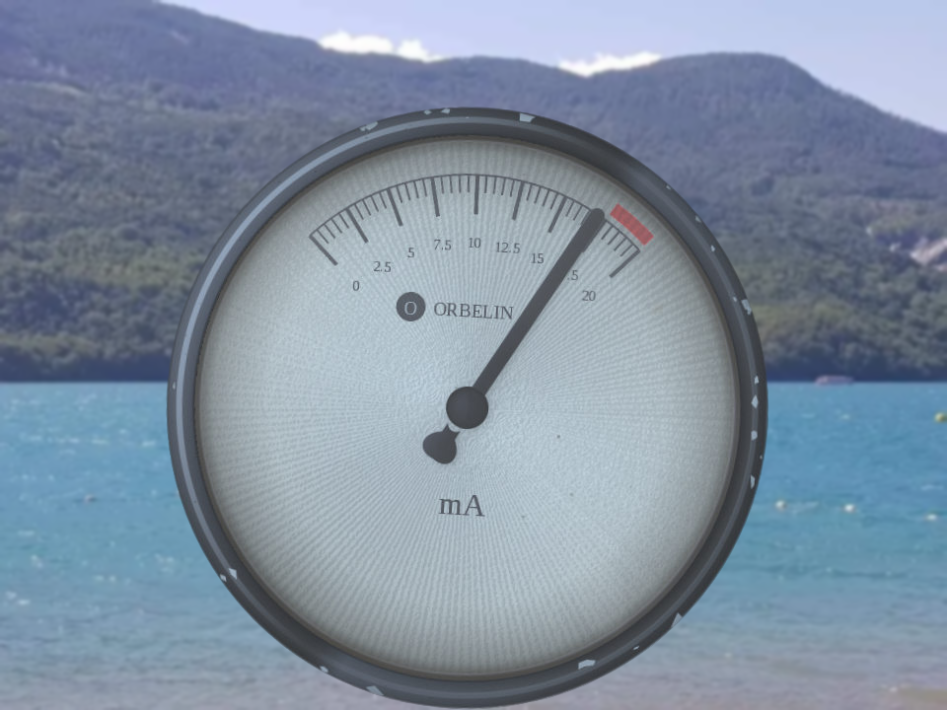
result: 17 mA
